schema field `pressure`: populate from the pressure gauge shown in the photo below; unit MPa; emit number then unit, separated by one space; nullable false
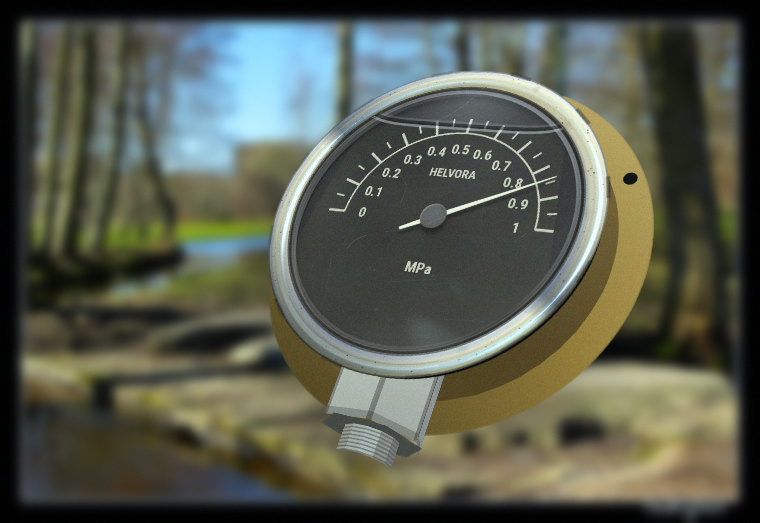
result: 0.85 MPa
